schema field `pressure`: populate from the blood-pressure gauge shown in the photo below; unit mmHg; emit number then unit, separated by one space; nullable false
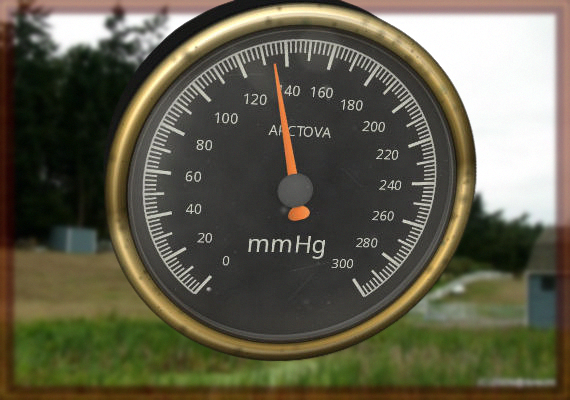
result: 134 mmHg
